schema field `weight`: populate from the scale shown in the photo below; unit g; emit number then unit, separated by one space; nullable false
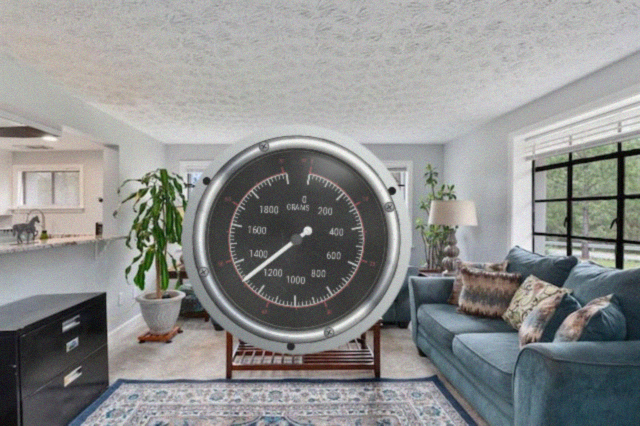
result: 1300 g
